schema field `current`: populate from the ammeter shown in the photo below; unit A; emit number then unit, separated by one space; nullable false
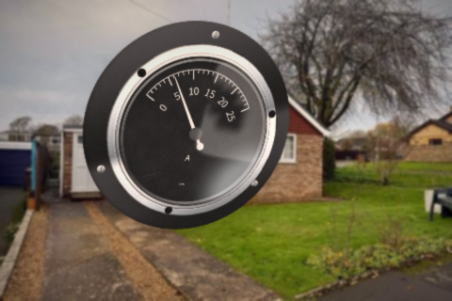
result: 6 A
